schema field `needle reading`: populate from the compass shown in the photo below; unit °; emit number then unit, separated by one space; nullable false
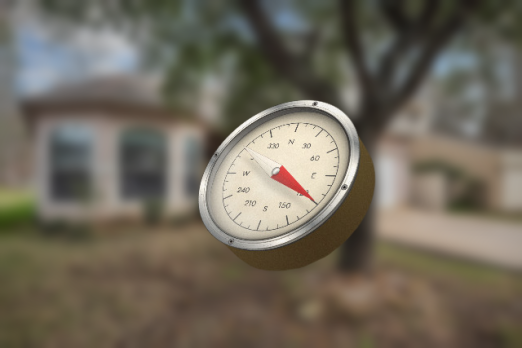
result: 120 °
